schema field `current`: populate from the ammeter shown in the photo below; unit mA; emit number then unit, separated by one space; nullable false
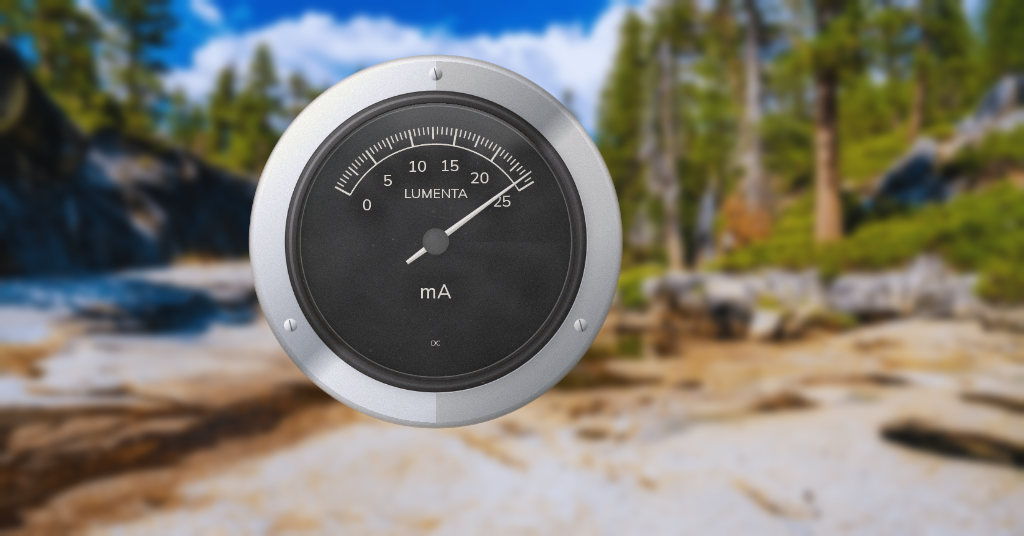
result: 24 mA
